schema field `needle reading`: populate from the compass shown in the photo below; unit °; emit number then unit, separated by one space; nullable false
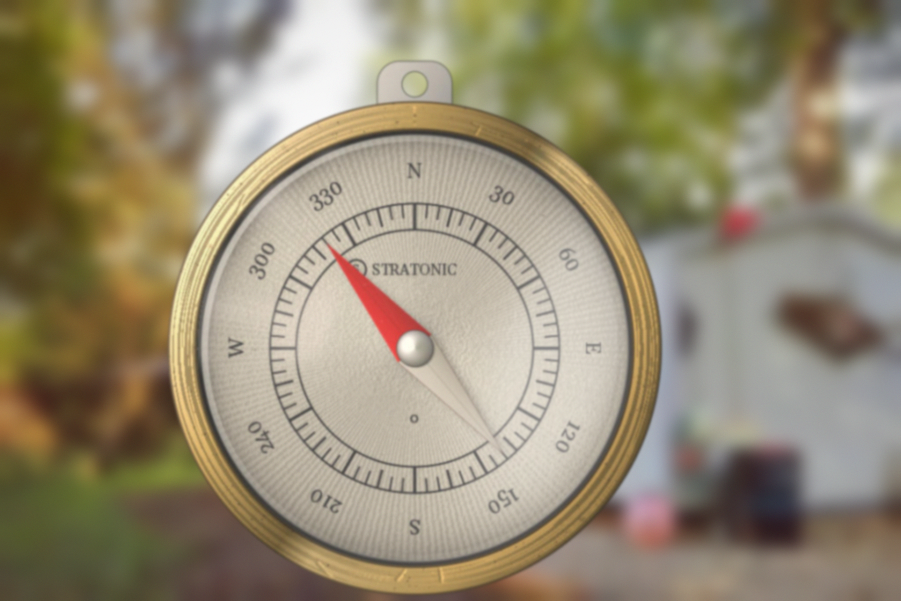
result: 320 °
